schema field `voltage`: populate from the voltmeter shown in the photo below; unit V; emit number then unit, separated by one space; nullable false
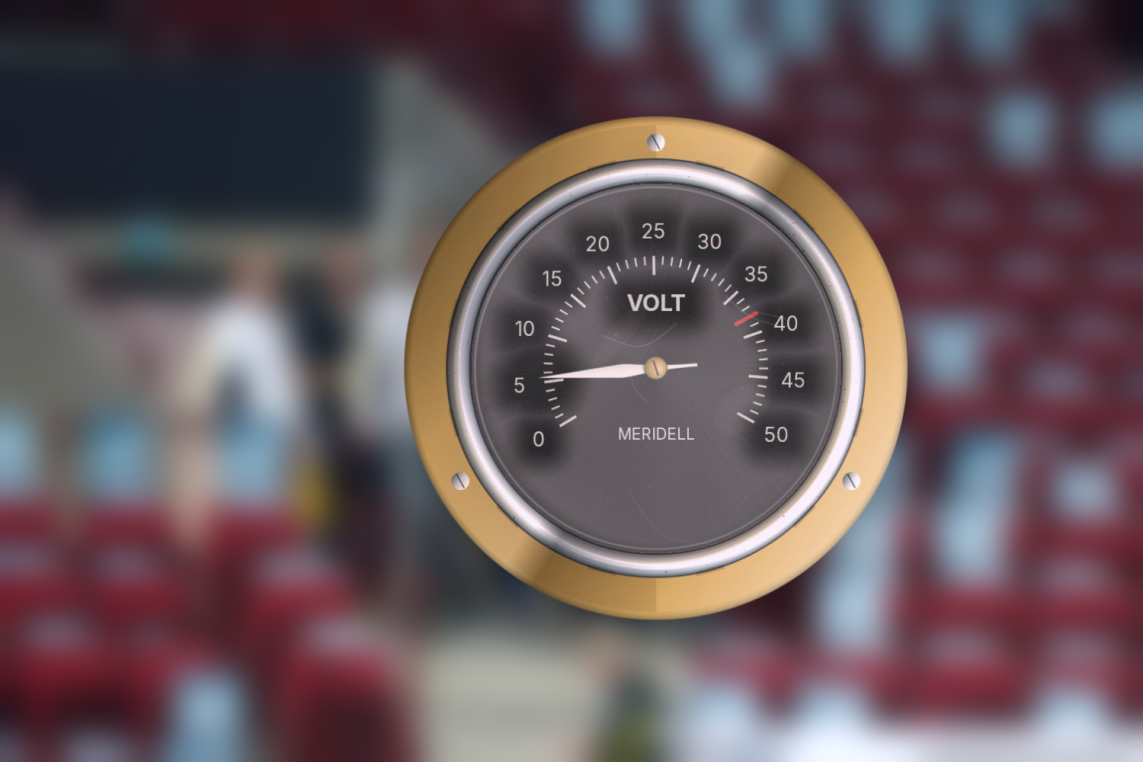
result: 5.5 V
